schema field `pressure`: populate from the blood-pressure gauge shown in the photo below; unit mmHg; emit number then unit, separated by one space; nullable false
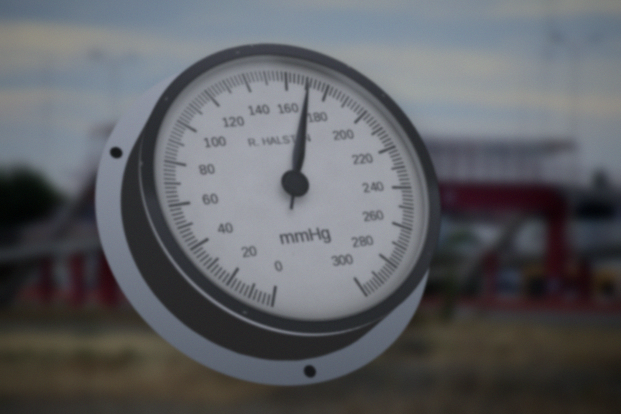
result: 170 mmHg
